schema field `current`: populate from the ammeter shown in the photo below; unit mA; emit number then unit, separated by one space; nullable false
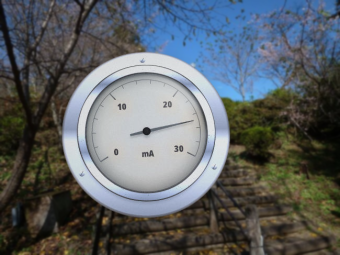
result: 25 mA
